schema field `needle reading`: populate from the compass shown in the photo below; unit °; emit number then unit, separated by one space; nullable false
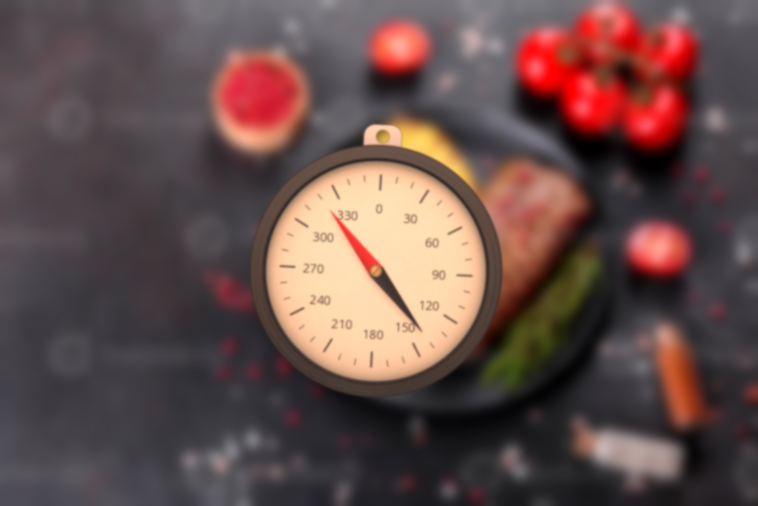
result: 320 °
